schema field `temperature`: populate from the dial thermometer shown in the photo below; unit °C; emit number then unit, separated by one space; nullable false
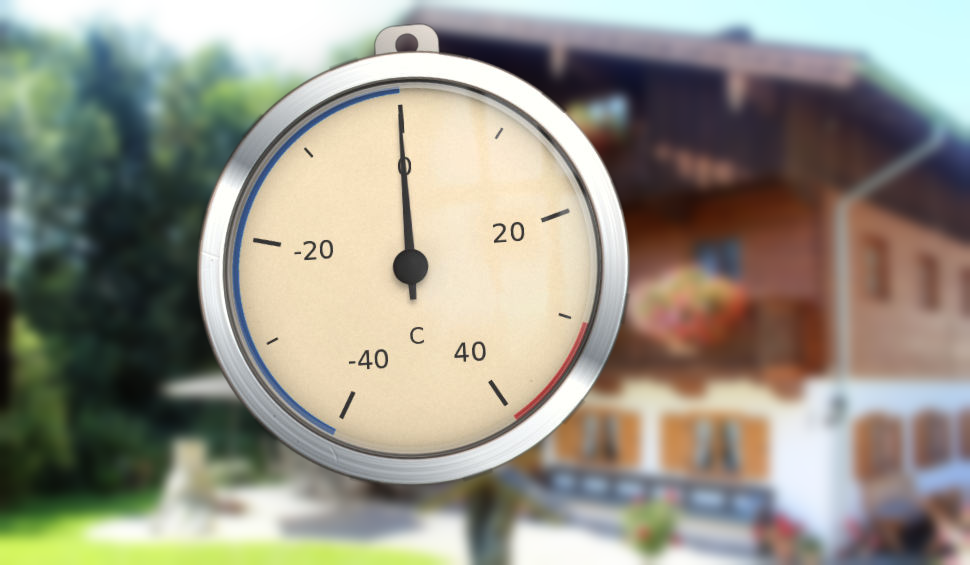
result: 0 °C
